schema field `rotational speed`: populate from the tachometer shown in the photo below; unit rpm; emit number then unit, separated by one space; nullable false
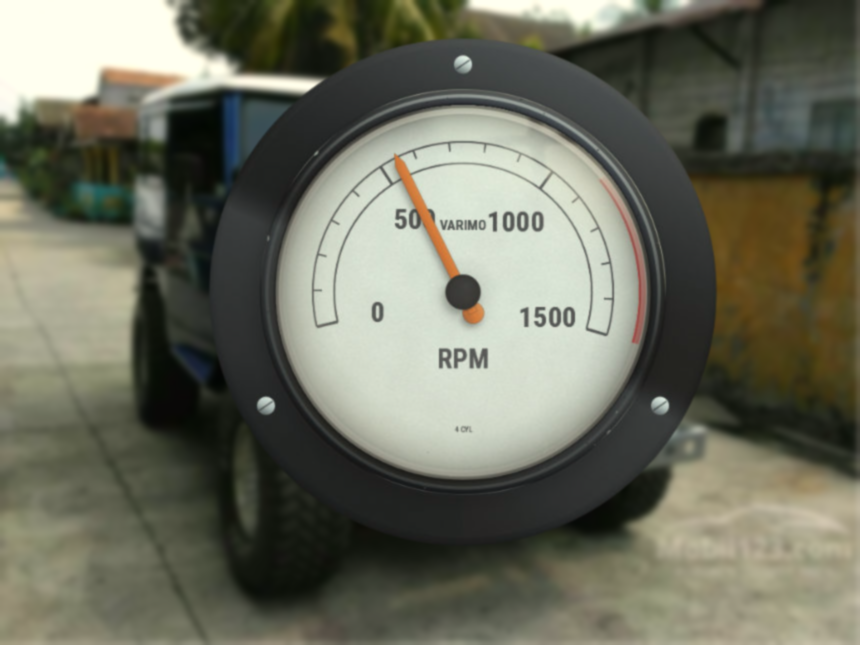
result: 550 rpm
